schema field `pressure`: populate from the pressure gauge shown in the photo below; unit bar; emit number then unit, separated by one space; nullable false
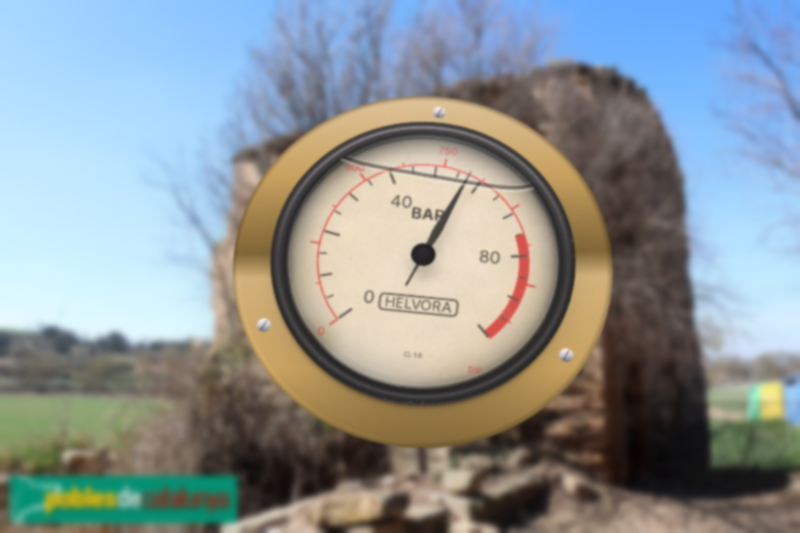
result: 57.5 bar
